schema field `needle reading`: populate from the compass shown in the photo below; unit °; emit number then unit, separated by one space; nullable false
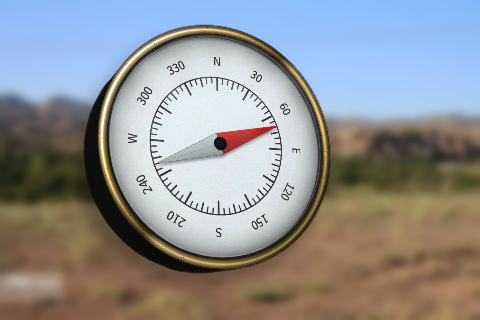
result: 70 °
